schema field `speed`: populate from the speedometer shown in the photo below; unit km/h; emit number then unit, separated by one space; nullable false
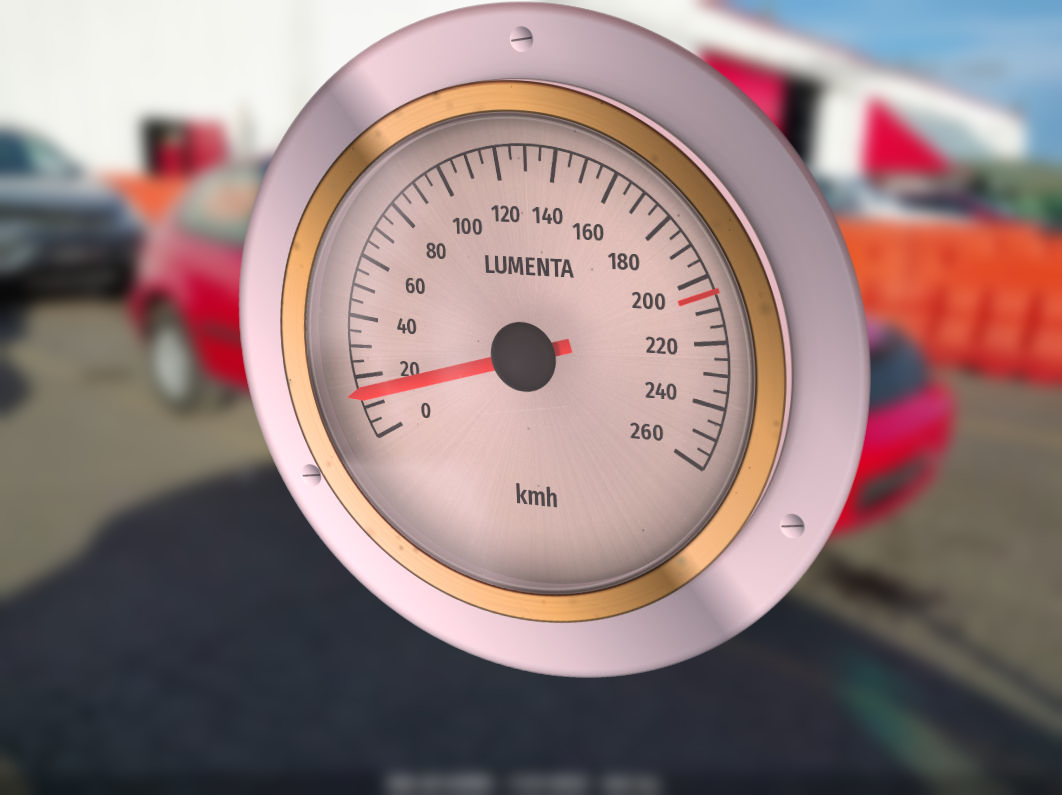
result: 15 km/h
